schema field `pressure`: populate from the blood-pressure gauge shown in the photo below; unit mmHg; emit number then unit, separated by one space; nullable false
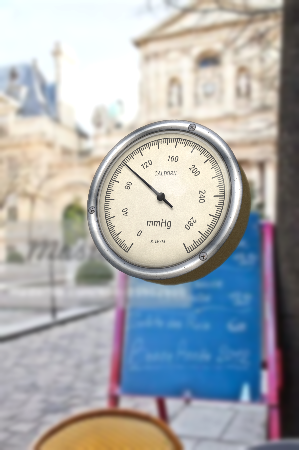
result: 100 mmHg
